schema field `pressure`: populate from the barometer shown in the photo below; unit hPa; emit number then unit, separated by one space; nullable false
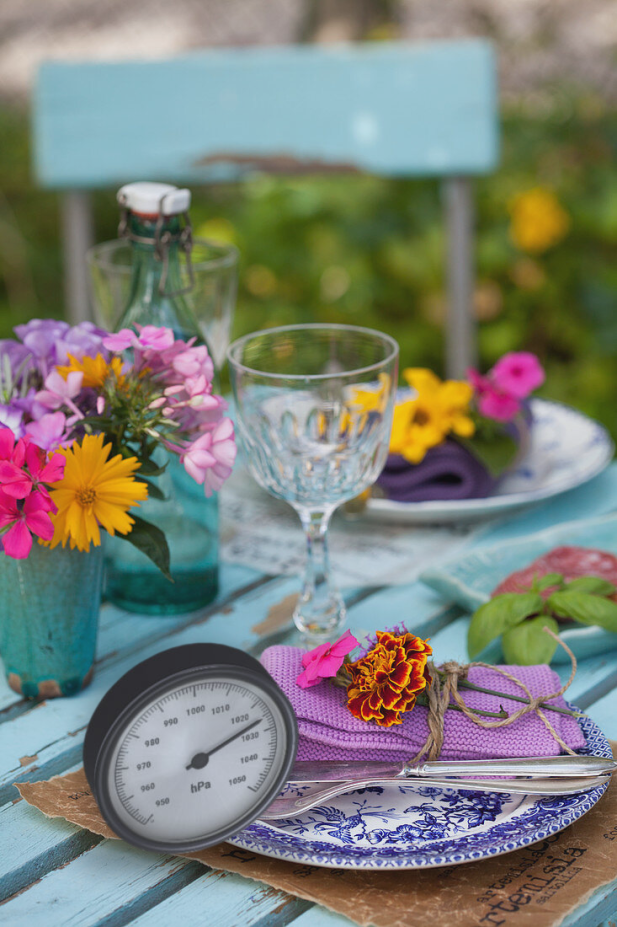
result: 1025 hPa
